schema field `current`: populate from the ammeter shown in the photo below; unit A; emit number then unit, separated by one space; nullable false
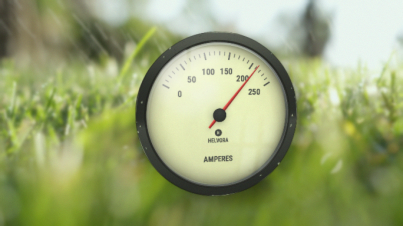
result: 210 A
